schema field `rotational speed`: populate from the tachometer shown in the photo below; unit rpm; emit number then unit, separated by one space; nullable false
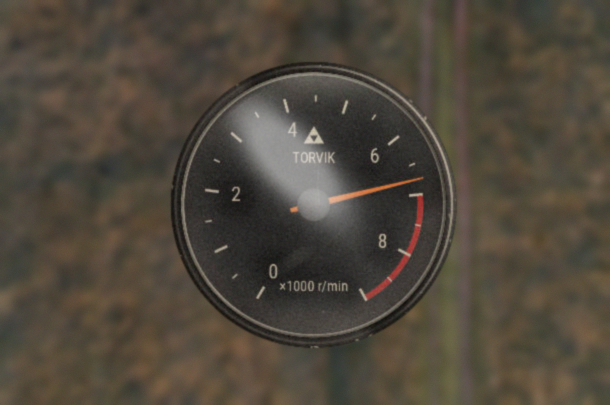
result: 6750 rpm
